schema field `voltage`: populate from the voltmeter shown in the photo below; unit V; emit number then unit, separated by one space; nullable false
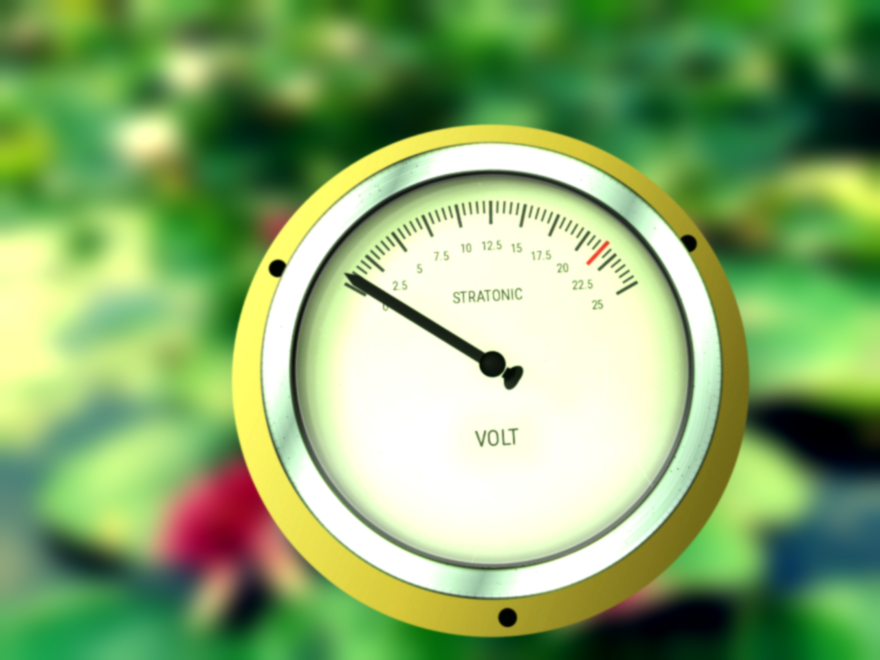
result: 0.5 V
